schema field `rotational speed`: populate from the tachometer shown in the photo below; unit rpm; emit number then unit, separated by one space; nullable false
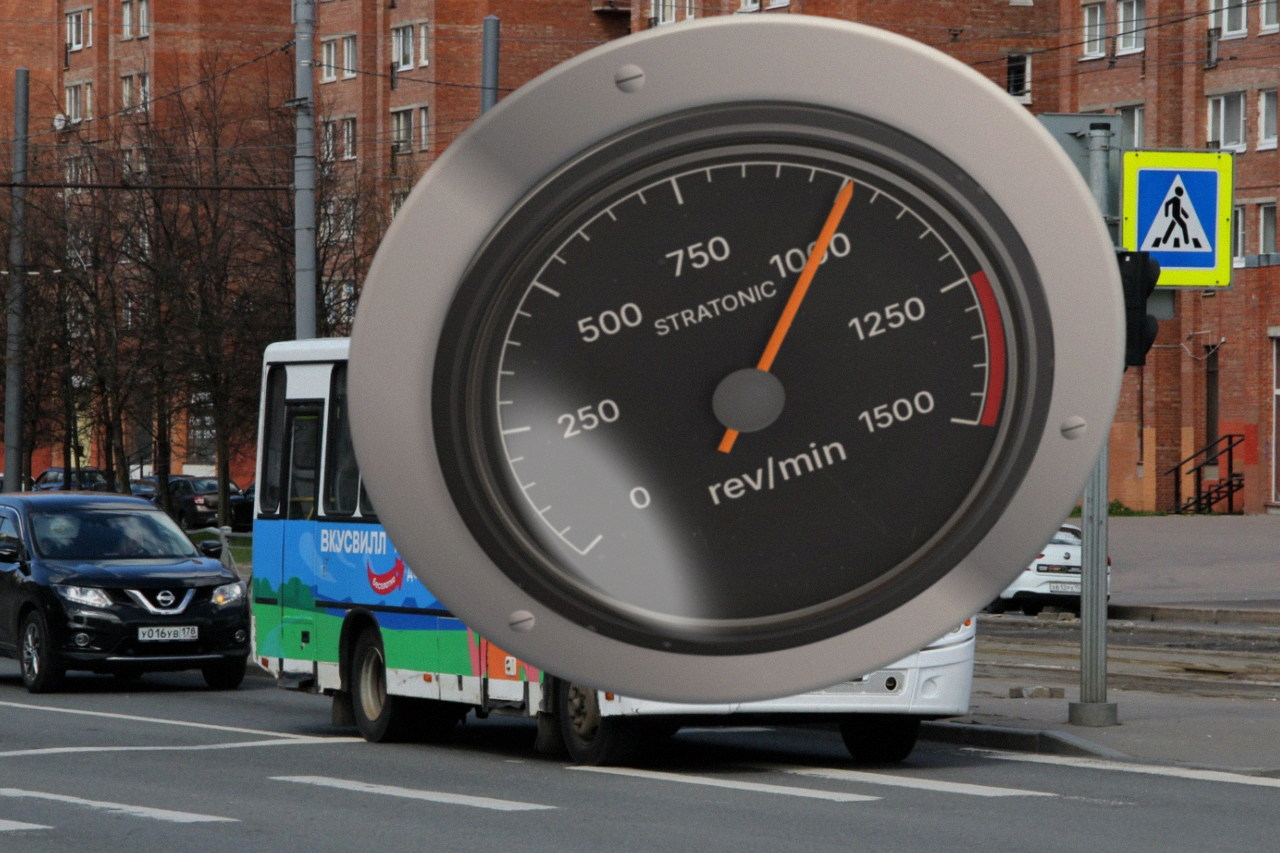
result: 1000 rpm
